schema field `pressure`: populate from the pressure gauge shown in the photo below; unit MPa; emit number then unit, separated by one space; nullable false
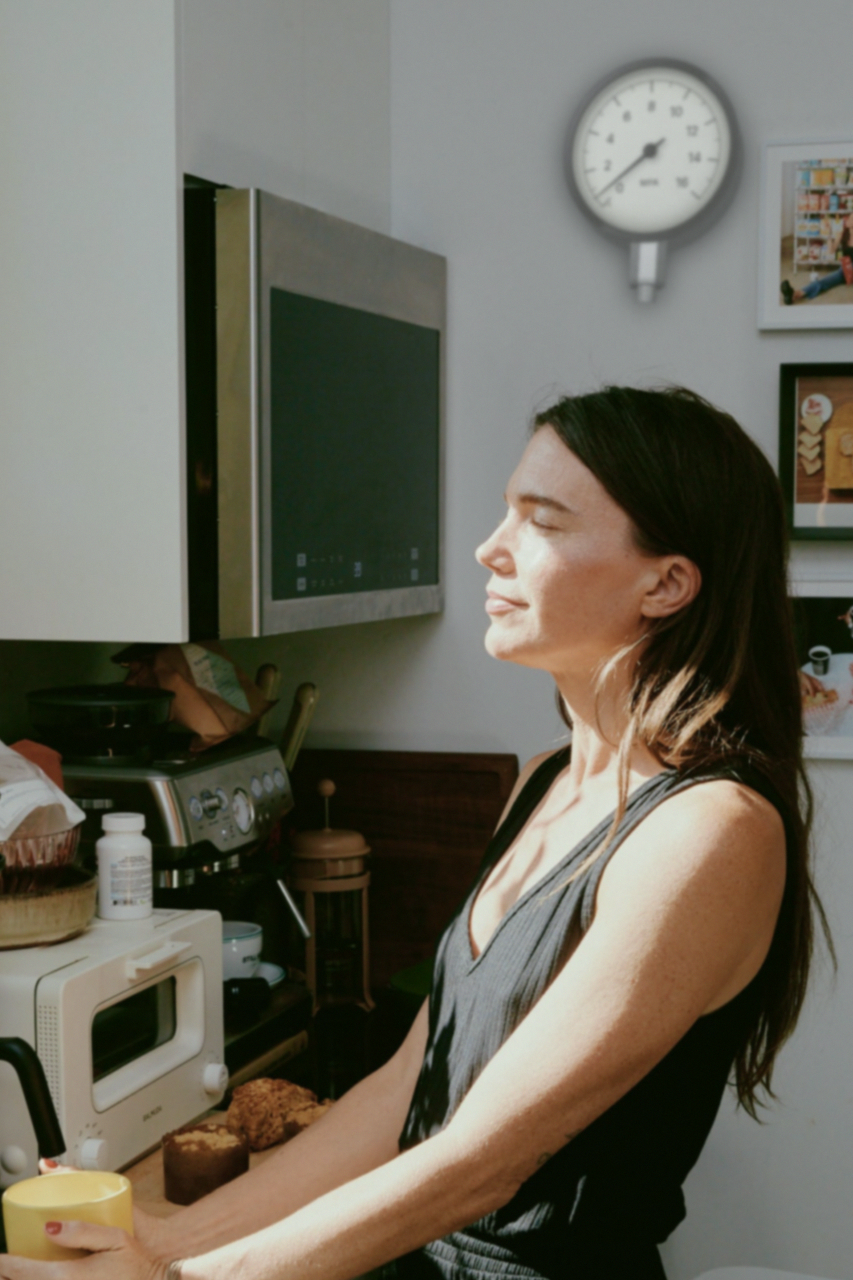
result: 0.5 MPa
